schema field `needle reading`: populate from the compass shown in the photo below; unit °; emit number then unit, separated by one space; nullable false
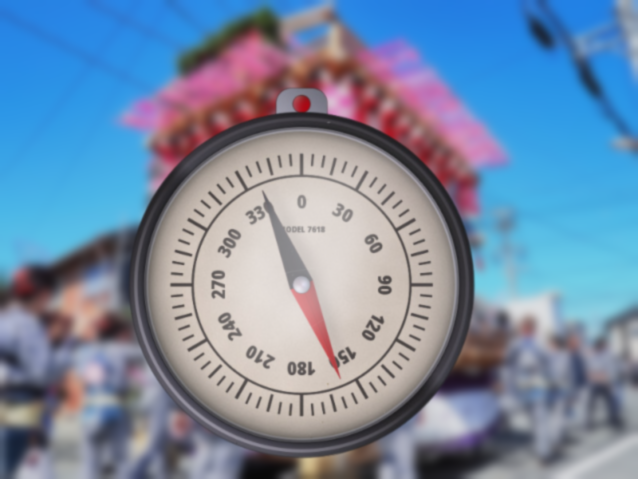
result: 157.5 °
